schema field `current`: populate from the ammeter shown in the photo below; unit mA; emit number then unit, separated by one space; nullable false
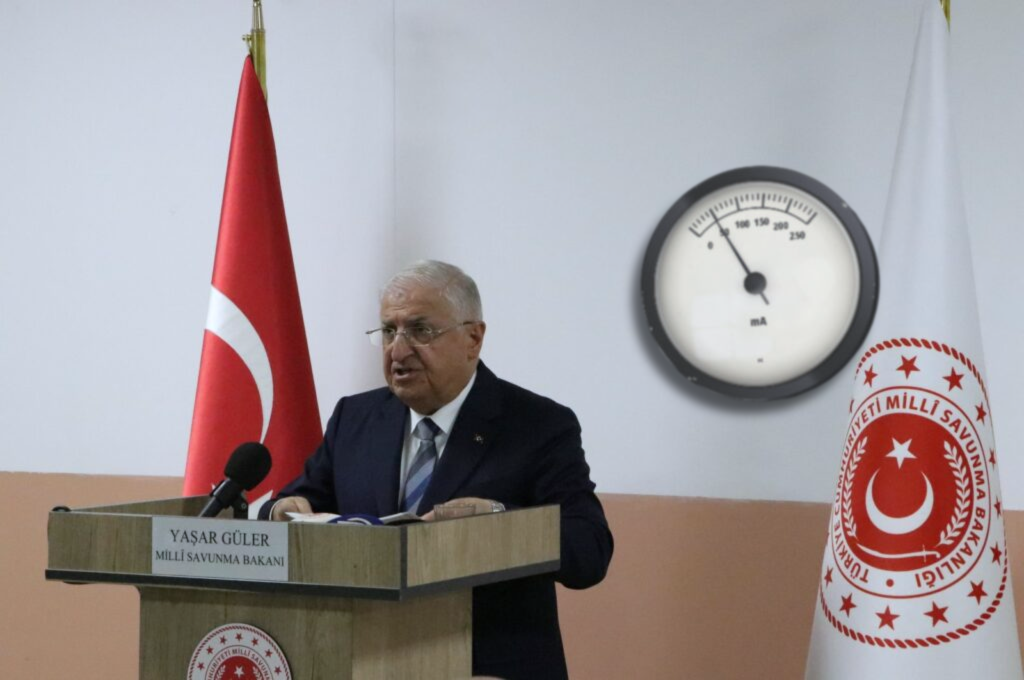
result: 50 mA
